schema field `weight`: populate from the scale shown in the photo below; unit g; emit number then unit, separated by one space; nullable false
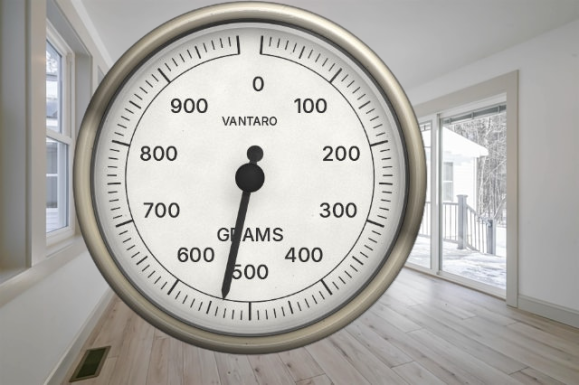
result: 535 g
